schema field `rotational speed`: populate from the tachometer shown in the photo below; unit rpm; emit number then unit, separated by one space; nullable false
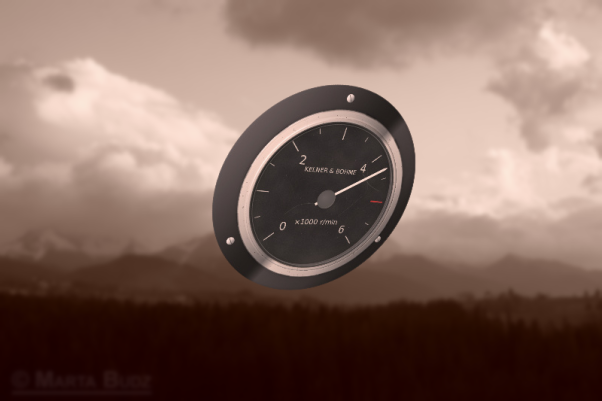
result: 4250 rpm
